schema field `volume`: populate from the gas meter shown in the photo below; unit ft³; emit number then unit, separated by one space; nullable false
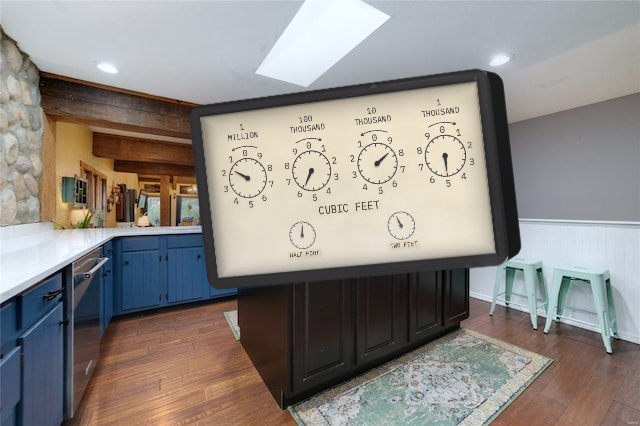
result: 158500 ft³
